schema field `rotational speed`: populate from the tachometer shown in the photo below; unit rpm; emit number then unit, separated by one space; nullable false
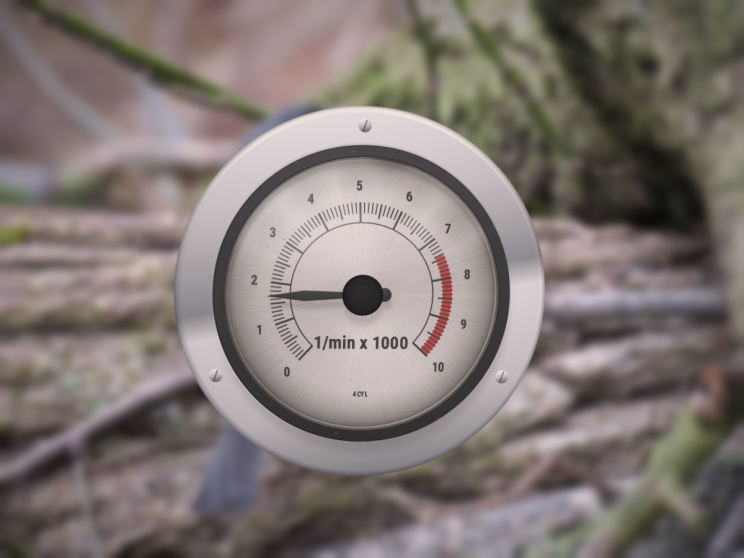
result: 1700 rpm
